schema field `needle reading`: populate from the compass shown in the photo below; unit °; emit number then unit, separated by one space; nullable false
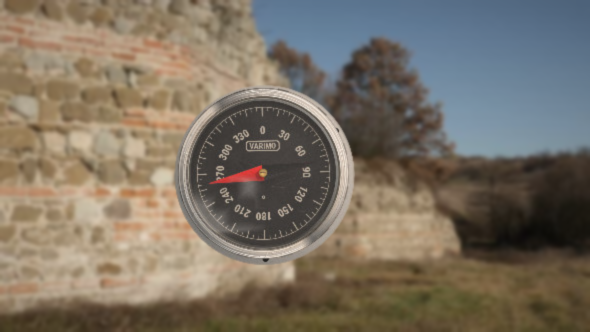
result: 260 °
